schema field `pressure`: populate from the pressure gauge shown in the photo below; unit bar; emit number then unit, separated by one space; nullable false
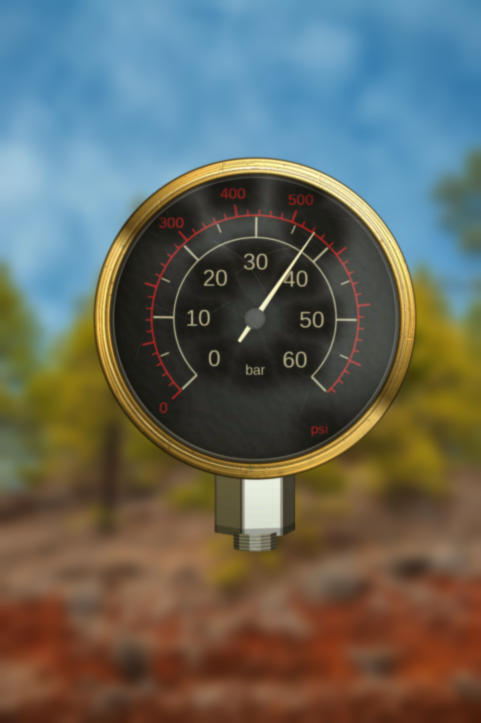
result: 37.5 bar
